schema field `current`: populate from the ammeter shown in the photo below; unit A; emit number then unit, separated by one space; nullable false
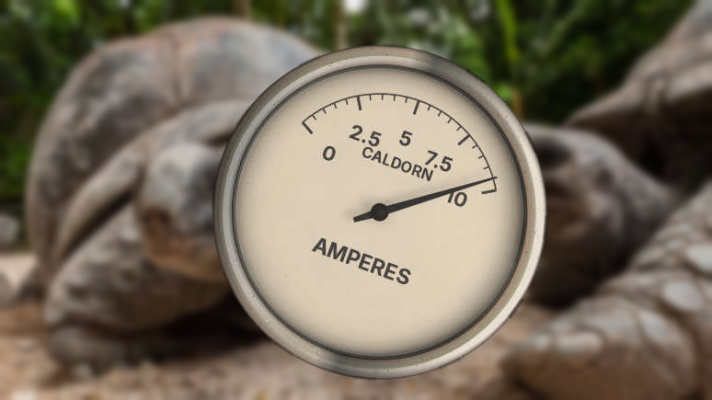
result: 9.5 A
